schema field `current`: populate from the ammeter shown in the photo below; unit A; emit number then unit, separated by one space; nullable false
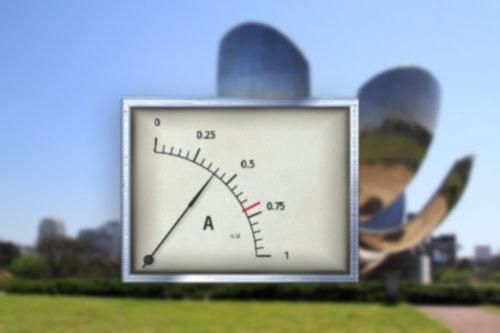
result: 0.4 A
